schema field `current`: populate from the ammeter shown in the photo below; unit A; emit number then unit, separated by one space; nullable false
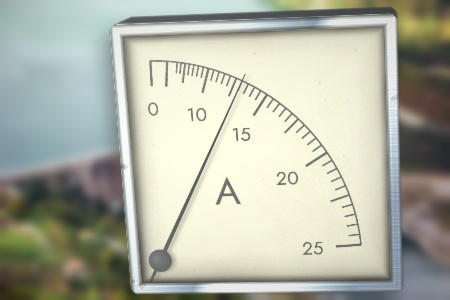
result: 13 A
